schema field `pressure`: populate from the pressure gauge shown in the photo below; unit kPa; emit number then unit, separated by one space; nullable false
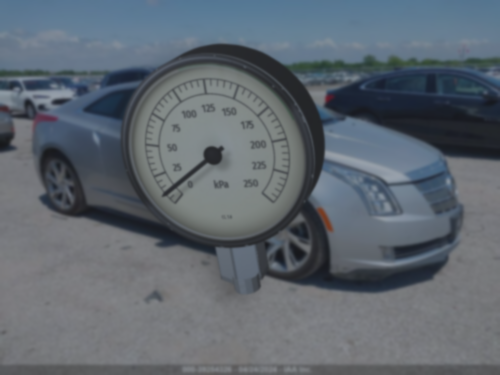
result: 10 kPa
